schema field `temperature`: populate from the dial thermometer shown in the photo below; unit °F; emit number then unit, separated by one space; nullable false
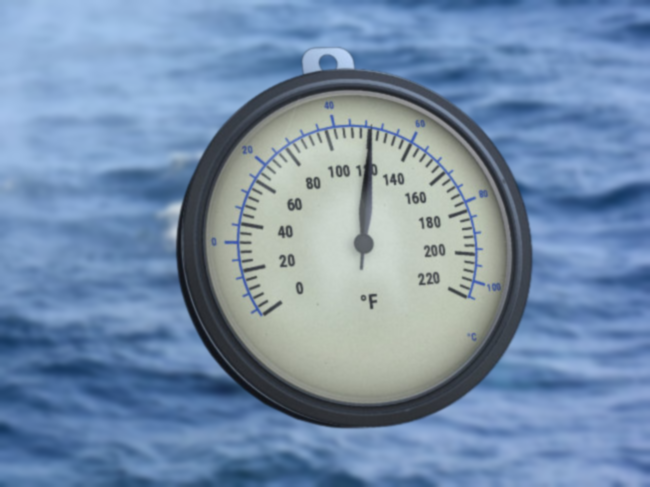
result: 120 °F
